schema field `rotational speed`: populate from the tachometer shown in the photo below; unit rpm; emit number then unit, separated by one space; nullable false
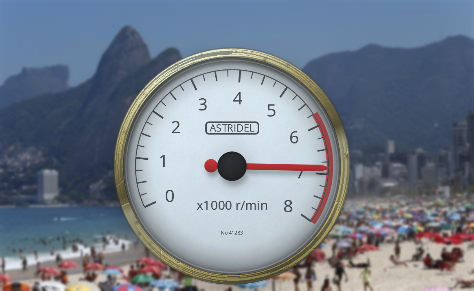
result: 6875 rpm
